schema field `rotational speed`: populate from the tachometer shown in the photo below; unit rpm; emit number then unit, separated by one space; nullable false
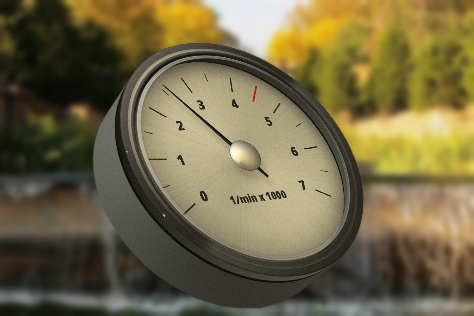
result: 2500 rpm
